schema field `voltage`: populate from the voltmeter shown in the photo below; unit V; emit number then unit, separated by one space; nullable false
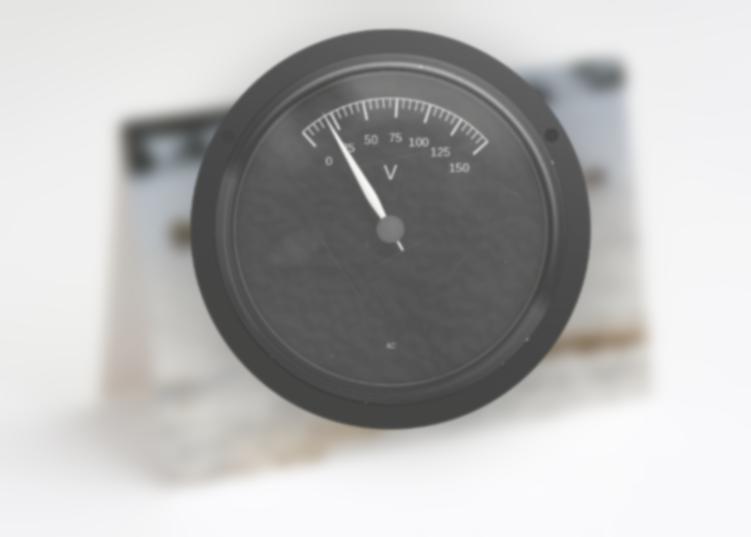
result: 20 V
